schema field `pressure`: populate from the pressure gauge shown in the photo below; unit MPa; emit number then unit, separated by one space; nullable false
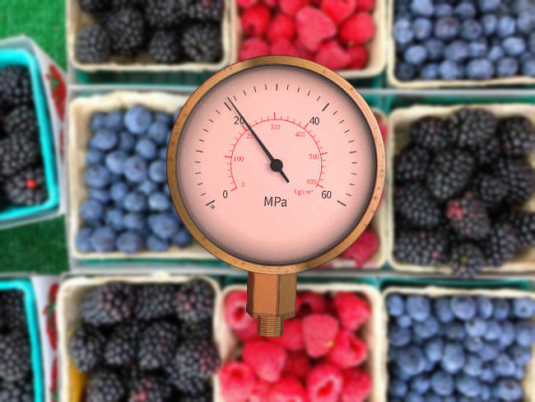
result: 21 MPa
